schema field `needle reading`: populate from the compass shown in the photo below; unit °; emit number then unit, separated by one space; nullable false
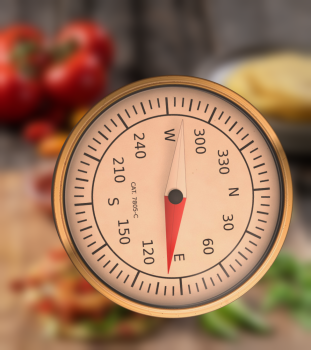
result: 100 °
